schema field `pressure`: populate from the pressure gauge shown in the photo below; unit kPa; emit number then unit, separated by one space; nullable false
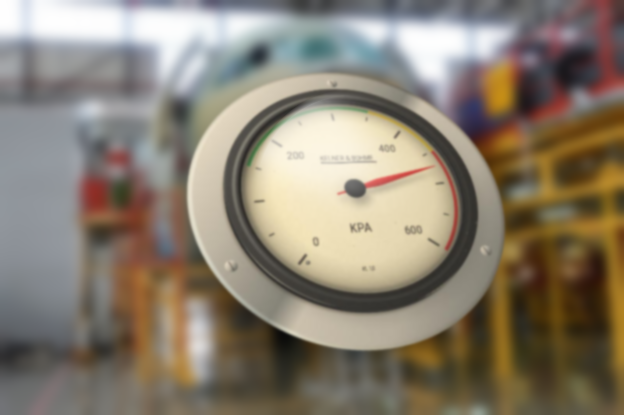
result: 475 kPa
